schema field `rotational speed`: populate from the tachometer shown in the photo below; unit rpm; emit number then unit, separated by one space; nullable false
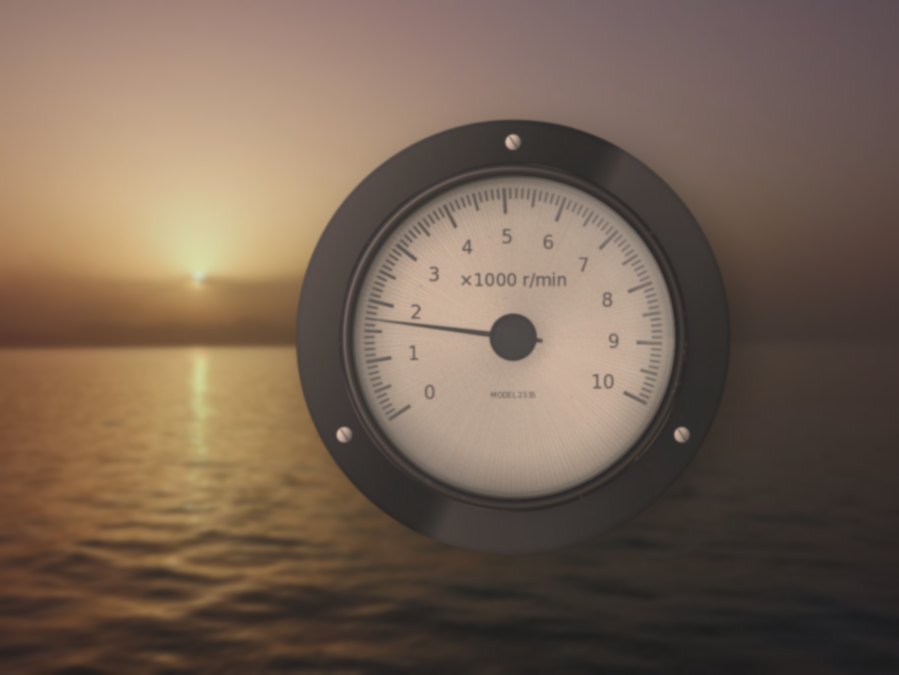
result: 1700 rpm
